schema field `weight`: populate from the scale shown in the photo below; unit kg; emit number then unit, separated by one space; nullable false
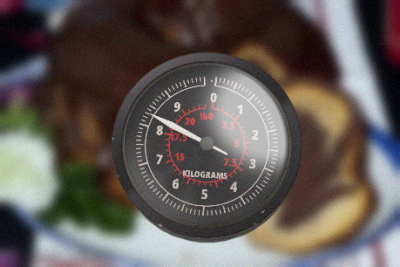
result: 8.3 kg
